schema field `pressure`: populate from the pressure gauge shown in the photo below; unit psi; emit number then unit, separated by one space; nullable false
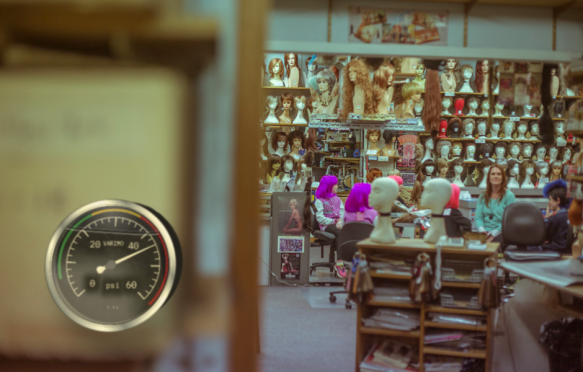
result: 44 psi
